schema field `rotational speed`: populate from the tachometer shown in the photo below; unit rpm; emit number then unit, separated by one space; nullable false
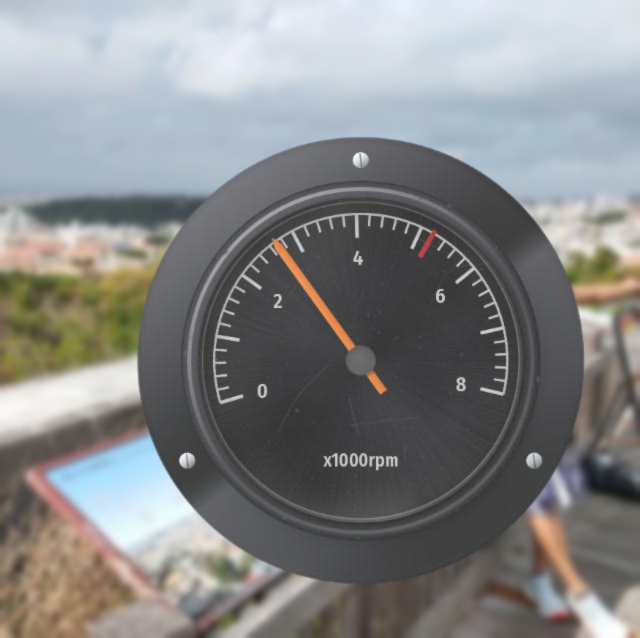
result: 2700 rpm
